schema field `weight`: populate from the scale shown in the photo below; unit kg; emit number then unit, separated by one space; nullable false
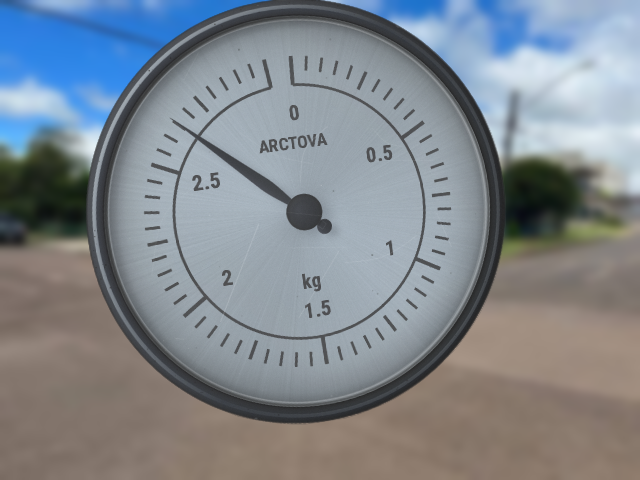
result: 2.65 kg
